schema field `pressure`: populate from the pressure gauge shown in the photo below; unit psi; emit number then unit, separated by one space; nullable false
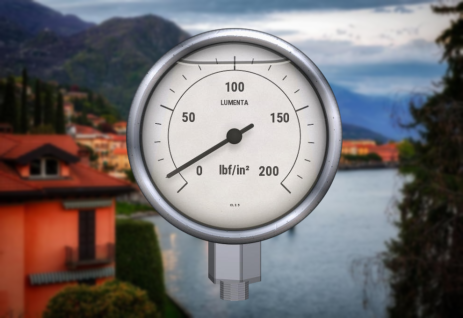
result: 10 psi
